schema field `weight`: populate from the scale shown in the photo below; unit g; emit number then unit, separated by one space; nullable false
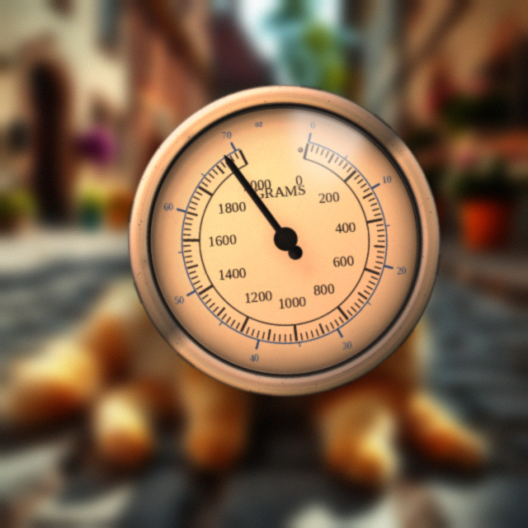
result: 1940 g
